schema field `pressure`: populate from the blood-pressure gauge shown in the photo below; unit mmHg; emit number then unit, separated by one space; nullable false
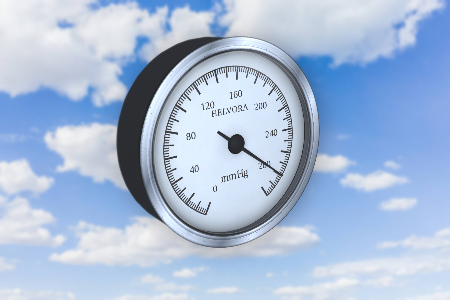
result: 280 mmHg
